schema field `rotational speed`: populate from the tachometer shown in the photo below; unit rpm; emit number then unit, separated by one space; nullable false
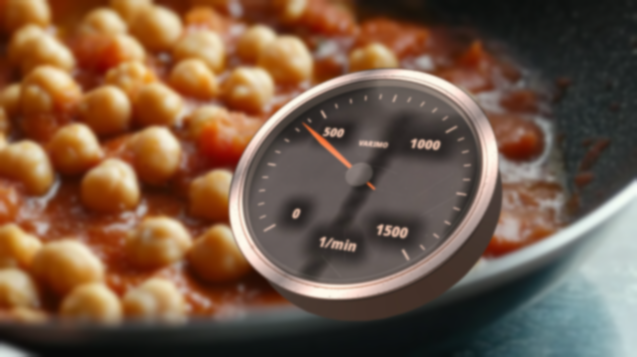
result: 425 rpm
